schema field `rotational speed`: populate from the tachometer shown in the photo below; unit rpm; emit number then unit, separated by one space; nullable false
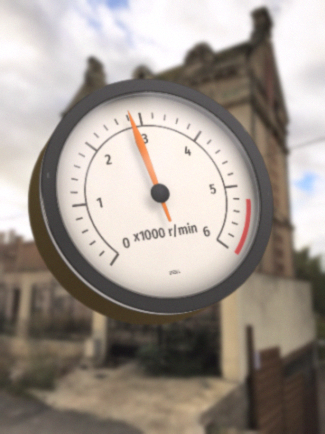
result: 2800 rpm
